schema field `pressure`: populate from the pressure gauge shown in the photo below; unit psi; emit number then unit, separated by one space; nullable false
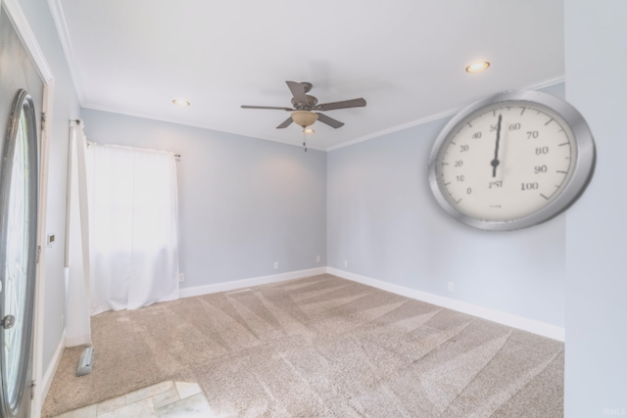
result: 52.5 psi
